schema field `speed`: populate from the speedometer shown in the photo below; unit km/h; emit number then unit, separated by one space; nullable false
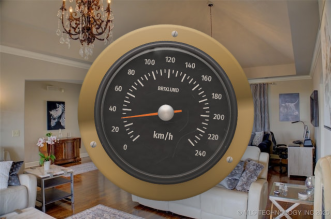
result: 30 km/h
